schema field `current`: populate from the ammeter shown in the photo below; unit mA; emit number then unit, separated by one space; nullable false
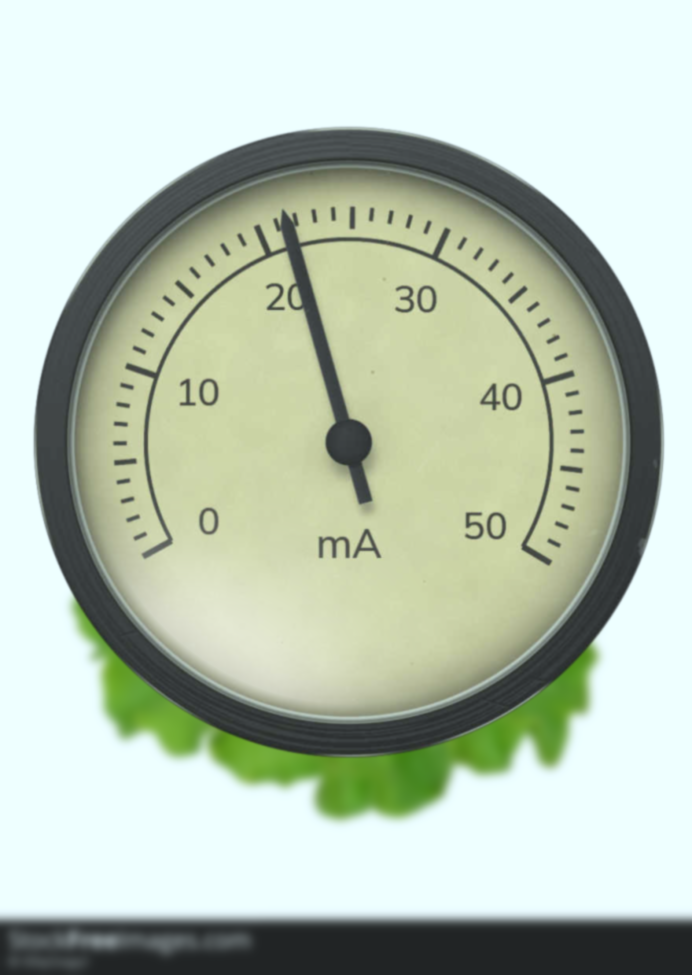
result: 21.5 mA
